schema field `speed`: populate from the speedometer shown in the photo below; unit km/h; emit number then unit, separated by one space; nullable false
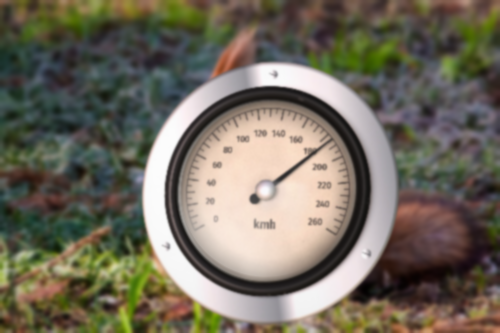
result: 185 km/h
